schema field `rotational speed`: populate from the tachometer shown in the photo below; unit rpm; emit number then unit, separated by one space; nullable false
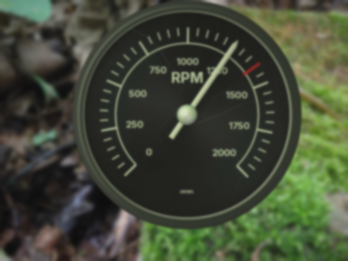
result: 1250 rpm
